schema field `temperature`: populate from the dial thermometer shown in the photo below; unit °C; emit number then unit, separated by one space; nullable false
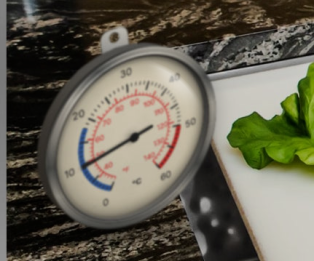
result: 10 °C
